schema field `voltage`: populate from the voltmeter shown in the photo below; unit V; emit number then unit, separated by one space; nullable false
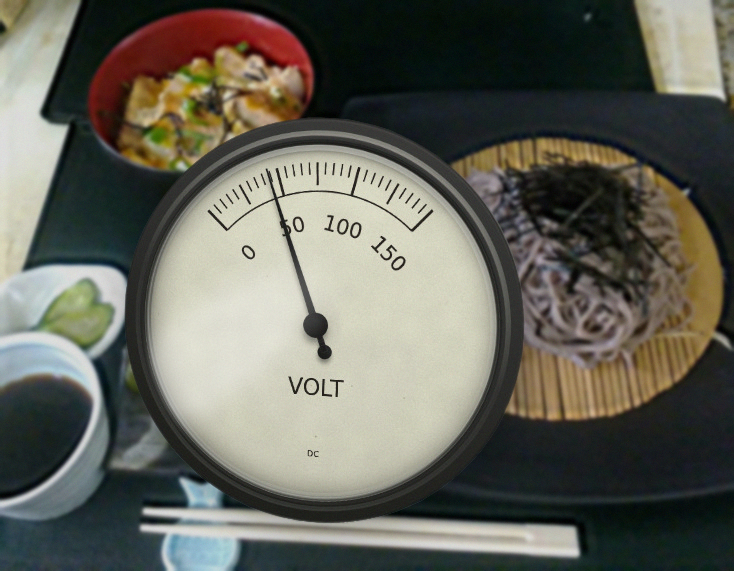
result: 45 V
